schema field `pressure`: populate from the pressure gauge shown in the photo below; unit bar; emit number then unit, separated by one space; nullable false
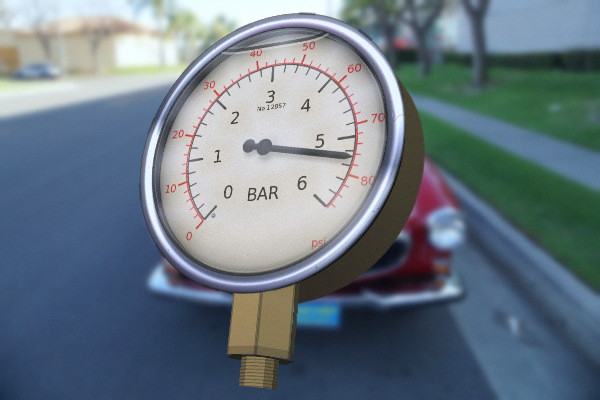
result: 5.3 bar
